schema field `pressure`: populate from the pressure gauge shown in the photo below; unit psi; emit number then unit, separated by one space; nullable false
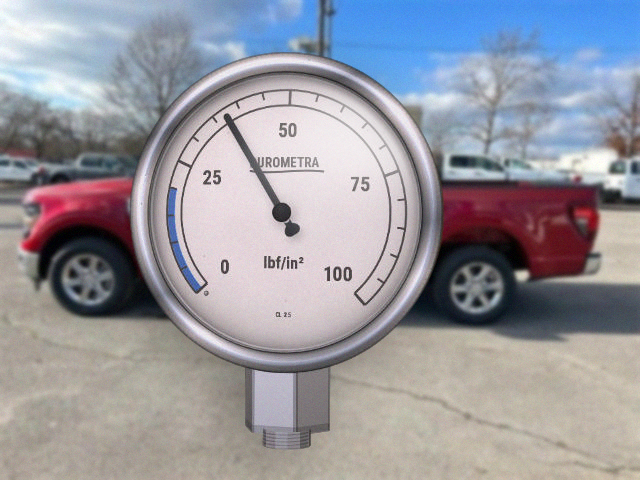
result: 37.5 psi
